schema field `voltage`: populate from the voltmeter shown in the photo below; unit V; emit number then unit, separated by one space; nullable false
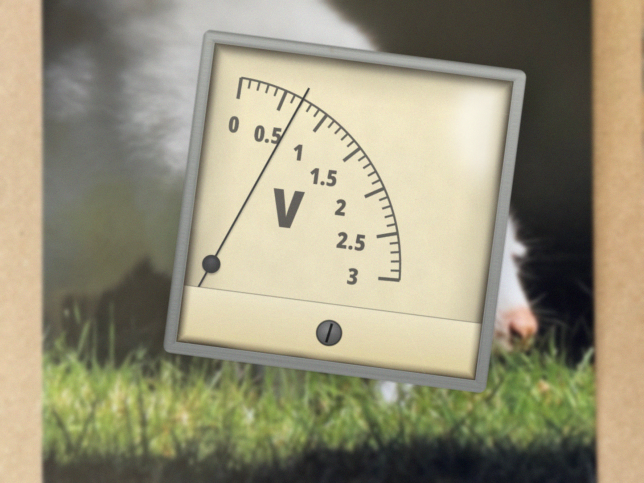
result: 0.7 V
